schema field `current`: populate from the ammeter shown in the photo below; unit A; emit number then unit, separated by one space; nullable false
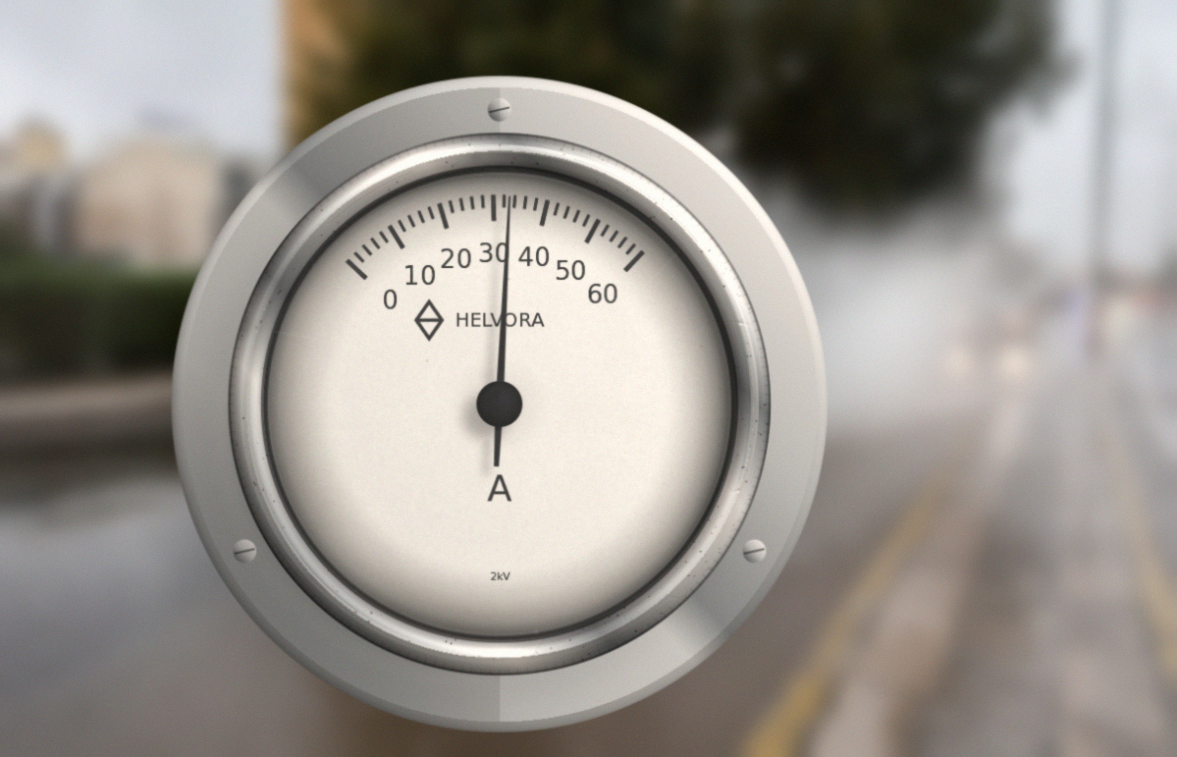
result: 33 A
